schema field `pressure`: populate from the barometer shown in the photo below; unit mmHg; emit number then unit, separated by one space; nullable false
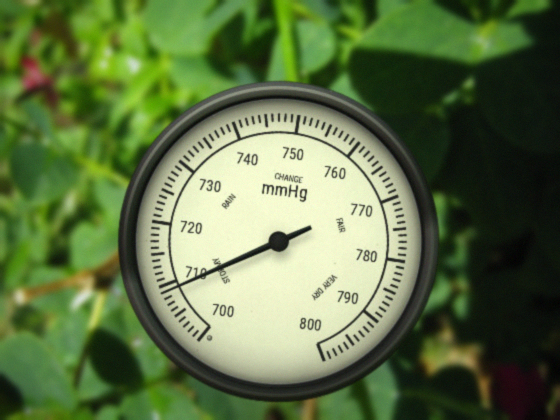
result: 709 mmHg
